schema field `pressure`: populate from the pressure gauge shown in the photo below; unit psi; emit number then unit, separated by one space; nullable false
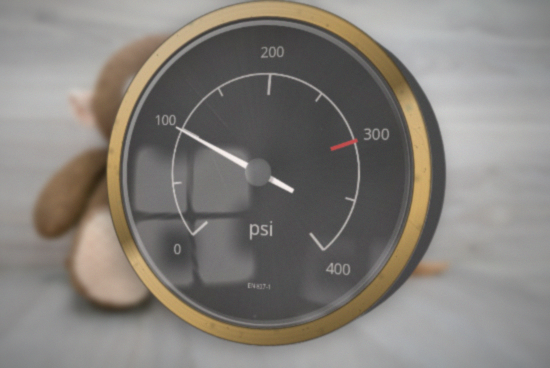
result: 100 psi
